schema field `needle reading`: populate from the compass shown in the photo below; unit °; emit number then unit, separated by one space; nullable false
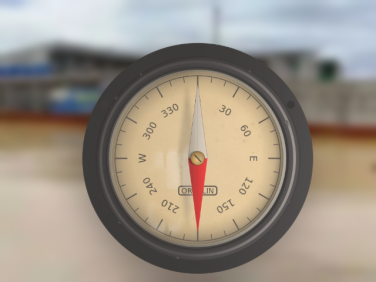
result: 180 °
